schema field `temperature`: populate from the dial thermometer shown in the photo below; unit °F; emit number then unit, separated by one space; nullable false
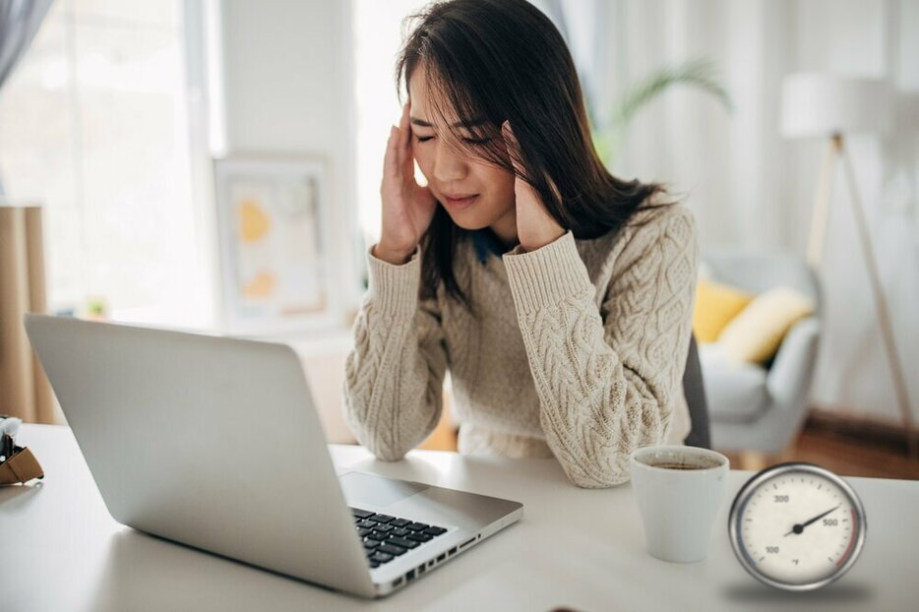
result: 460 °F
